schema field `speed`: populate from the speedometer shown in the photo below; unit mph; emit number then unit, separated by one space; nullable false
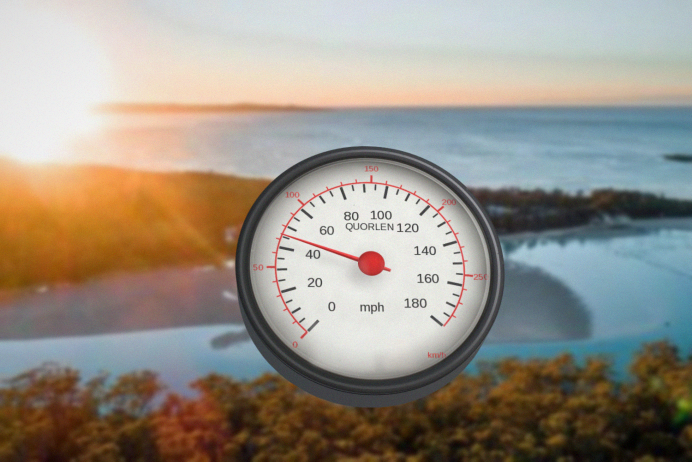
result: 45 mph
